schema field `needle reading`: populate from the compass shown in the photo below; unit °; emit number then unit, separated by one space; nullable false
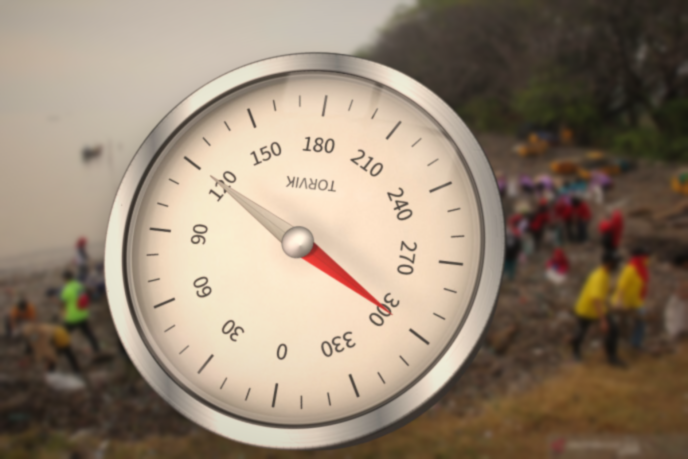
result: 300 °
